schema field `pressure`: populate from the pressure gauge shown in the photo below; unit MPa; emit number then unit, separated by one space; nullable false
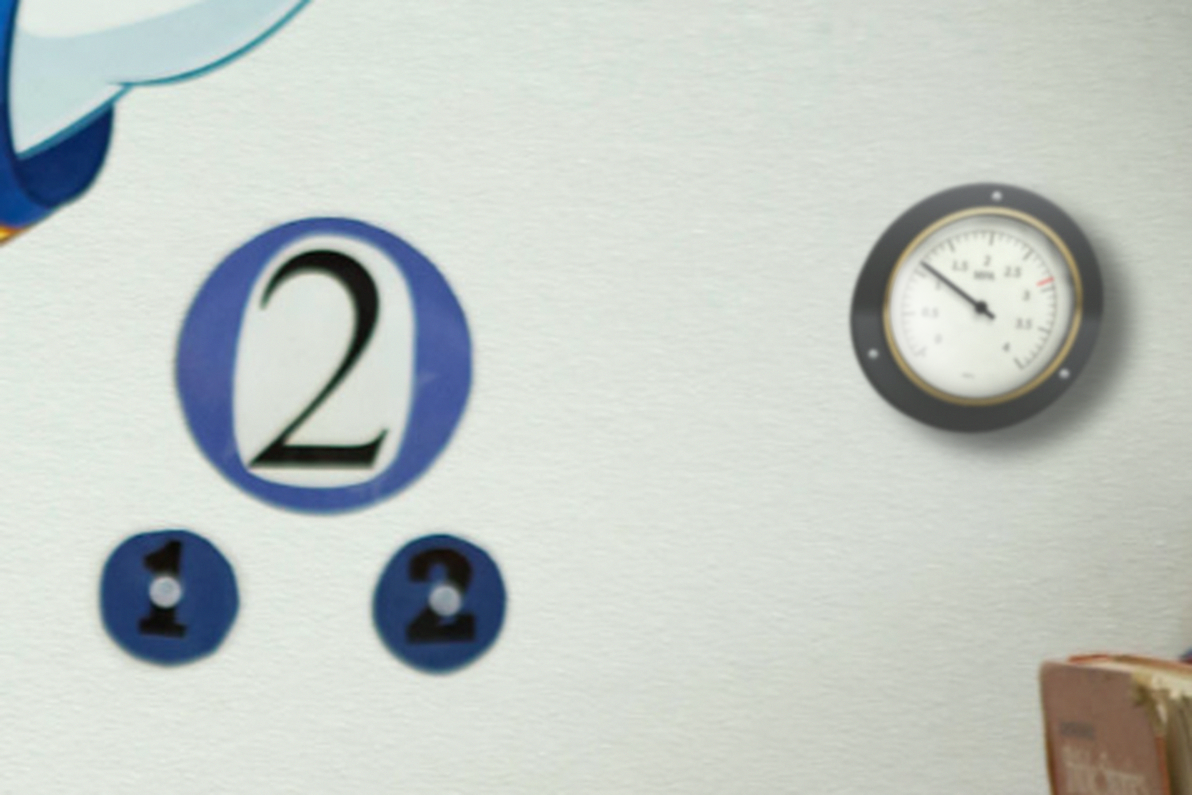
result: 1.1 MPa
